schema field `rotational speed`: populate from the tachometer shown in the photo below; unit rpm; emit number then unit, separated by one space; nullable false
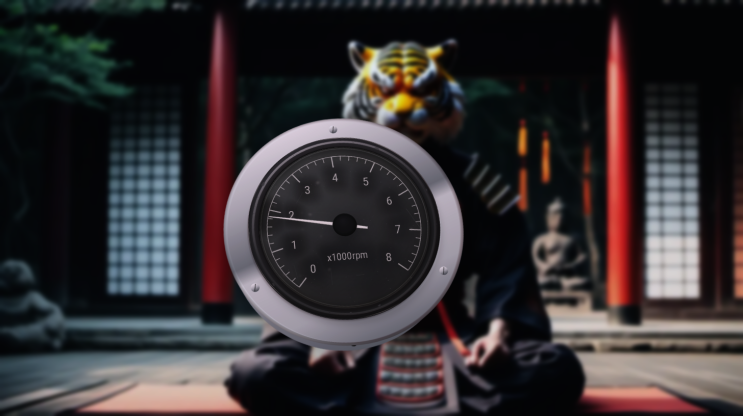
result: 1800 rpm
